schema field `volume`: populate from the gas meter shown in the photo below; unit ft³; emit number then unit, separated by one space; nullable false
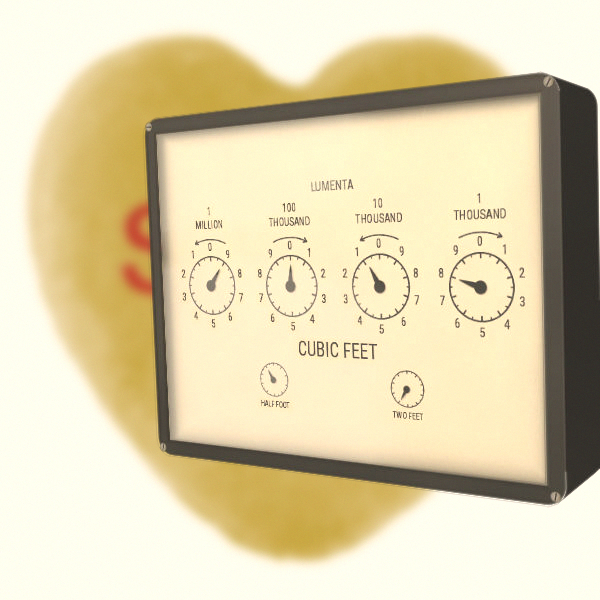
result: 900800 ft³
